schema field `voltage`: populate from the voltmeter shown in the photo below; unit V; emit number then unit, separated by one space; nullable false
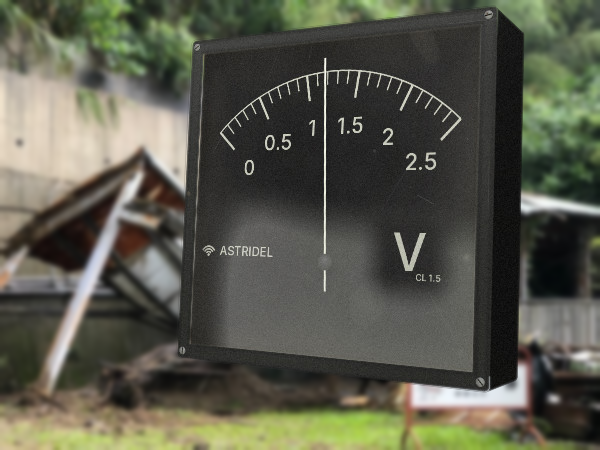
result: 1.2 V
